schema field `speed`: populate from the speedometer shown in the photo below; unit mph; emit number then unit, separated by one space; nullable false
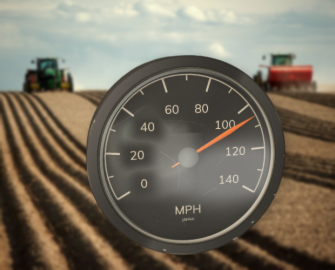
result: 105 mph
